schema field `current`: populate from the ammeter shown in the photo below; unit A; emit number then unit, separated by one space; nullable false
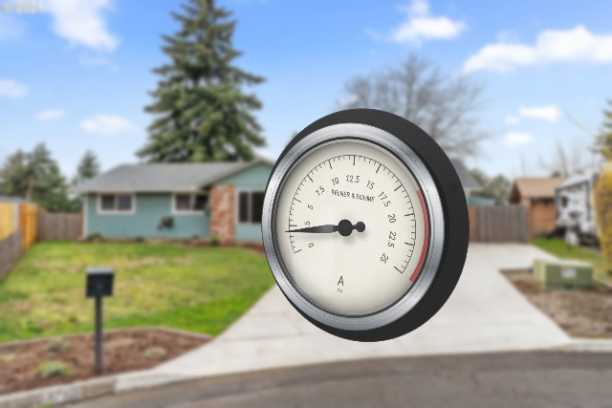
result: 2 A
